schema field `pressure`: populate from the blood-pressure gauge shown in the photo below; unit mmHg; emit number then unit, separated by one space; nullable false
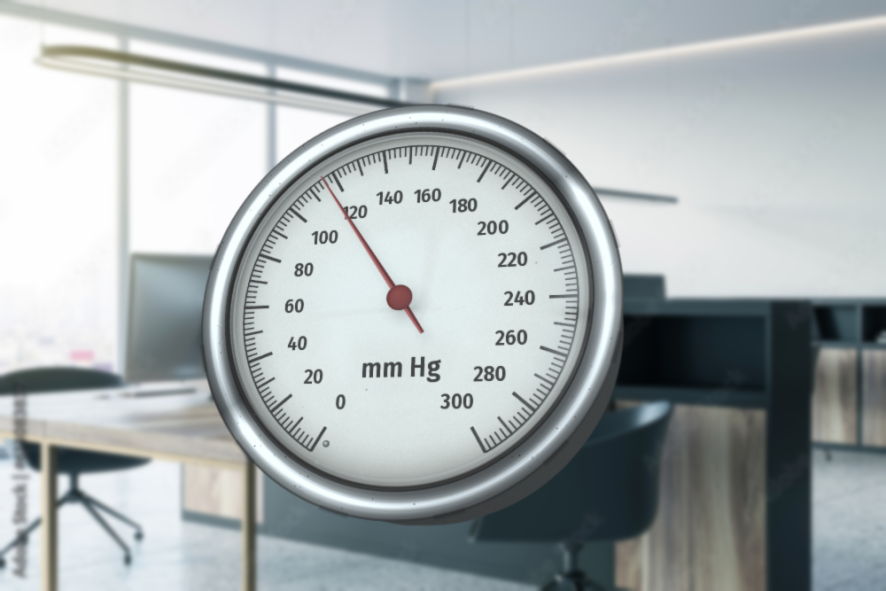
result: 116 mmHg
